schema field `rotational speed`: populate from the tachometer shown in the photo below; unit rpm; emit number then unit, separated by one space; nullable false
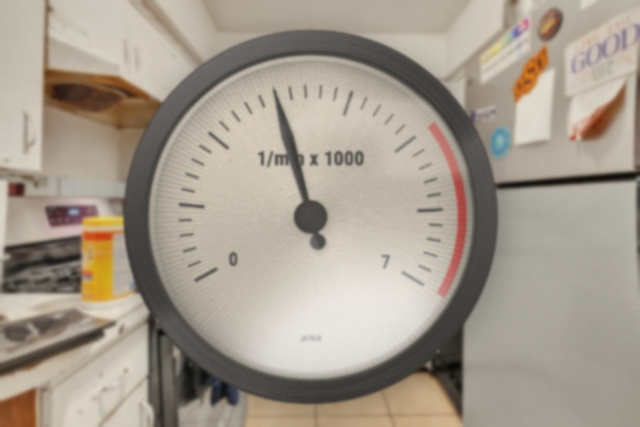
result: 3000 rpm
